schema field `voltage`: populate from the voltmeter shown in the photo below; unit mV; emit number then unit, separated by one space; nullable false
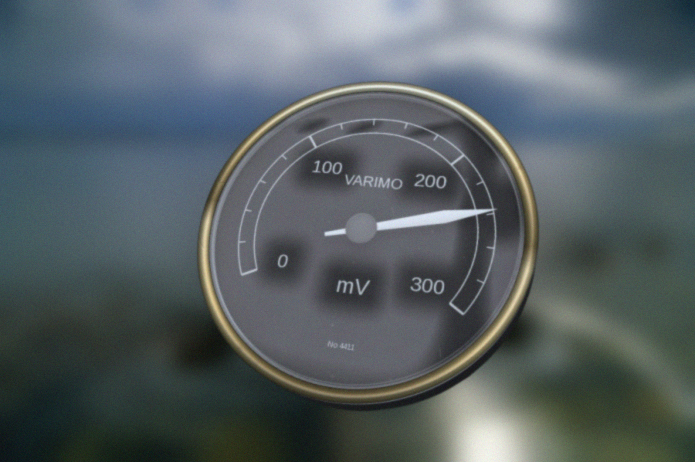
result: 240 mV
